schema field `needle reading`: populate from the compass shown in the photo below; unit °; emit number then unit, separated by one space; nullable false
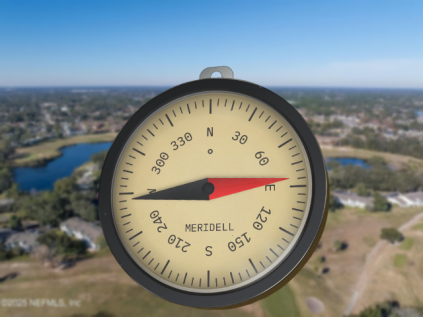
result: 85 °
